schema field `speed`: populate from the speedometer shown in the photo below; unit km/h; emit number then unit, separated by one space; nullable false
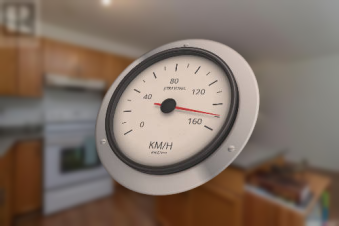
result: 150 km/h
